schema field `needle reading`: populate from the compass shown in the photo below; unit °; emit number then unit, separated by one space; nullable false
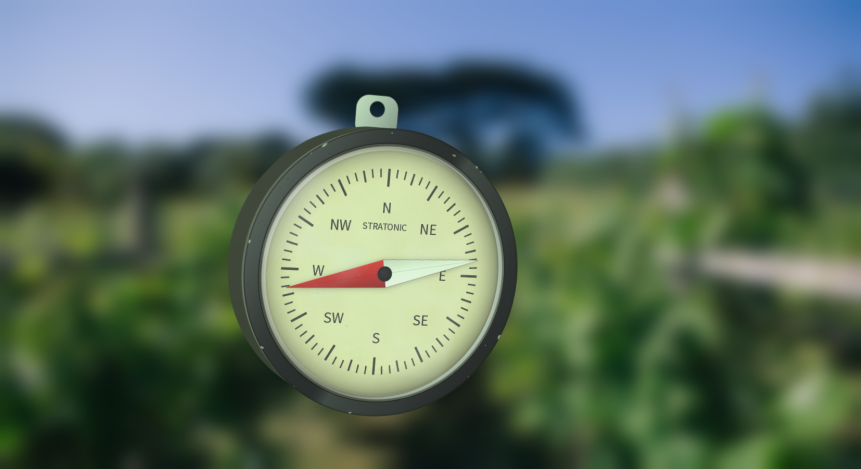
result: 260 °
